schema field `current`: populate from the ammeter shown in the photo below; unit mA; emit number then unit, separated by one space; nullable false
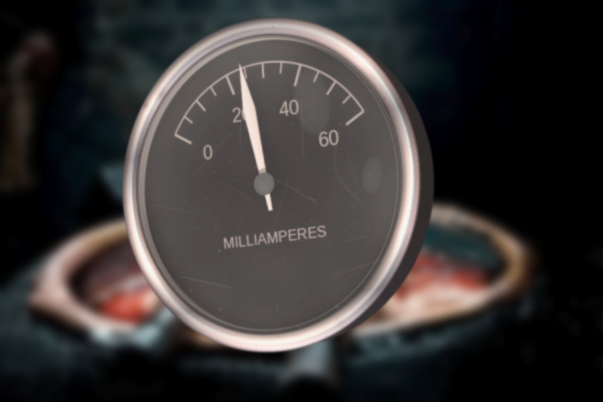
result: 25 mA
